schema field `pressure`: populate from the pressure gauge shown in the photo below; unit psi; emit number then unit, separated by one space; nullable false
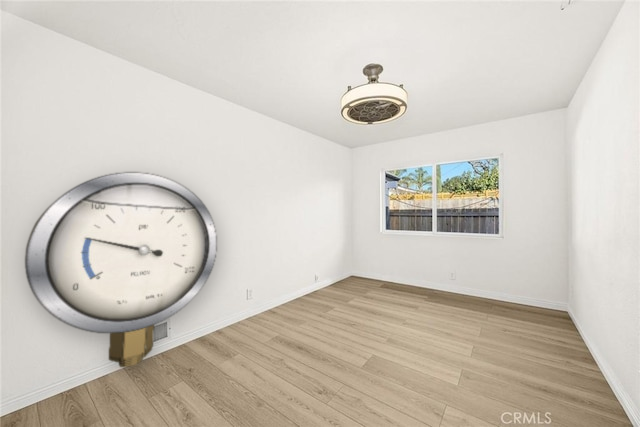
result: 60 psi
